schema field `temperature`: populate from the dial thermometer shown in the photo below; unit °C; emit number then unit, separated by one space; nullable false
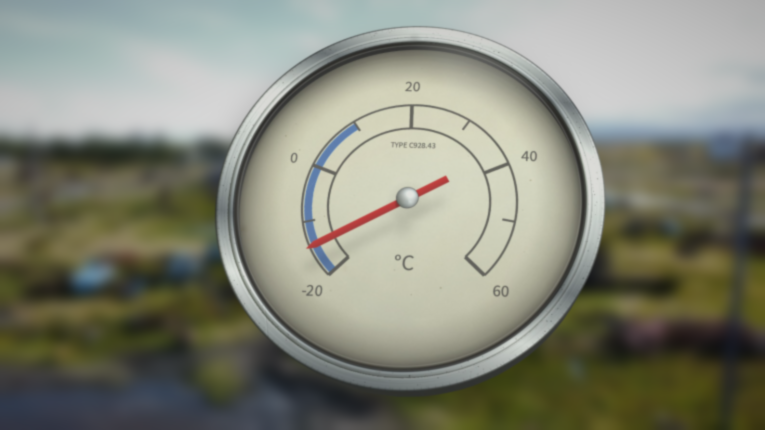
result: -15 °C
